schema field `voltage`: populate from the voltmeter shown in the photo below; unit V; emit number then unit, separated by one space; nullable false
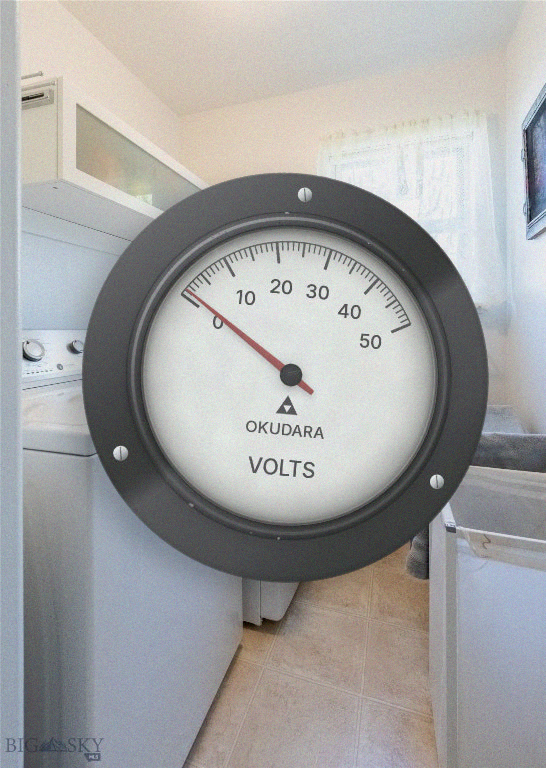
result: 1 V
